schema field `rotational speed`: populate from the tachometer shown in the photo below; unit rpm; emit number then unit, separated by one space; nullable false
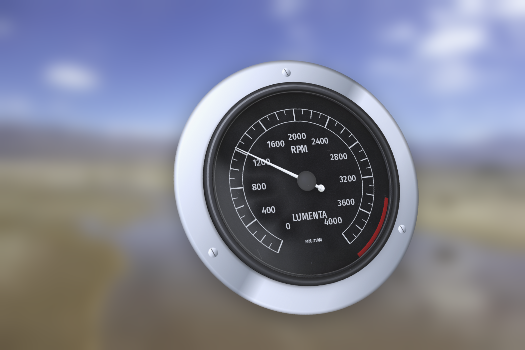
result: 1200 rpm
